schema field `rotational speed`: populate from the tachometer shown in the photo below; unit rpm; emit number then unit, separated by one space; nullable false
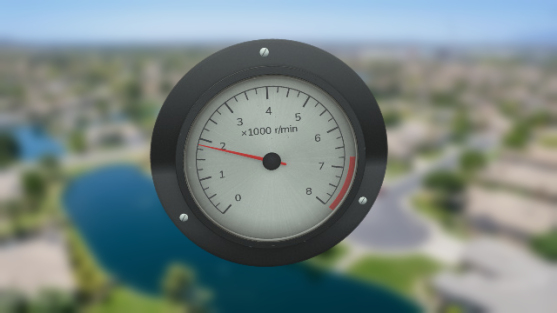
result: 1875 rpm
